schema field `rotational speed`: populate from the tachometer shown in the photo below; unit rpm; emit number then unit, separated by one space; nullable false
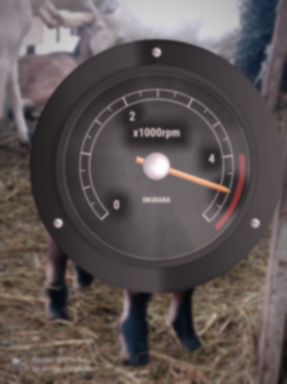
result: 4500 rpm
